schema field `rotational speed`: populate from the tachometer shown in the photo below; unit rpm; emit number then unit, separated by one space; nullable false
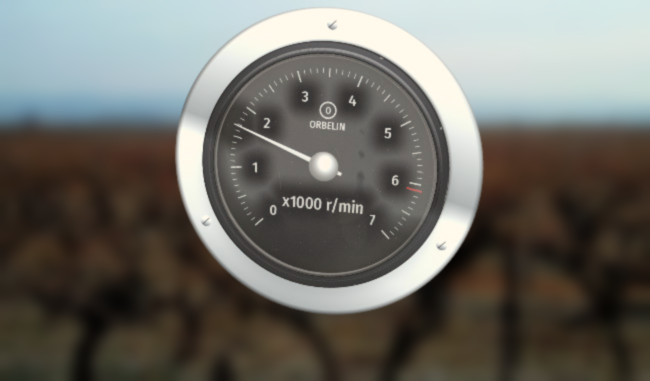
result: 1700 rpm
